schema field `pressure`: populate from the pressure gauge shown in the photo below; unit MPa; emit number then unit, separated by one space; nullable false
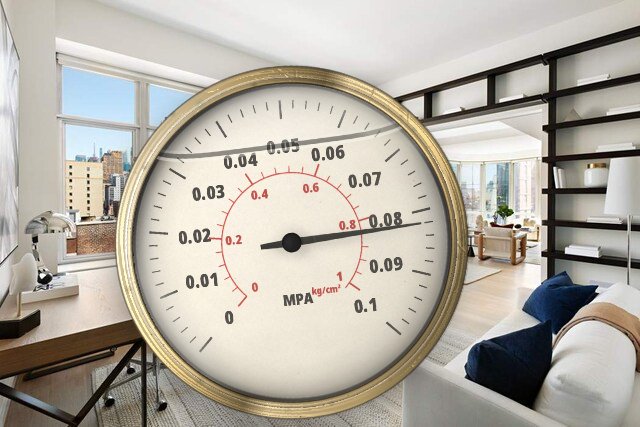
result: 0.082 MPa
